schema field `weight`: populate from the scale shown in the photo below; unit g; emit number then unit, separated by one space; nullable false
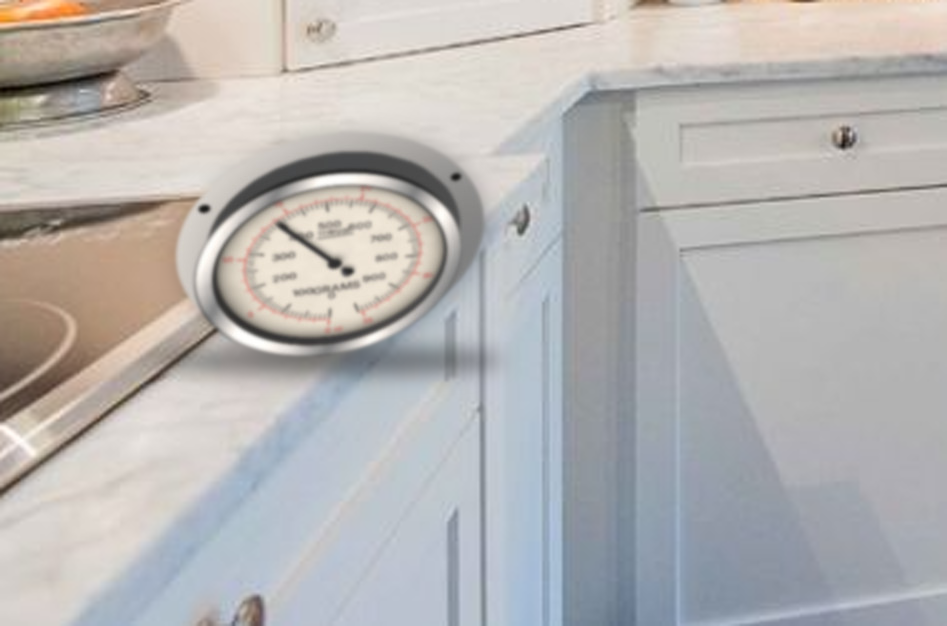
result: 400 g
